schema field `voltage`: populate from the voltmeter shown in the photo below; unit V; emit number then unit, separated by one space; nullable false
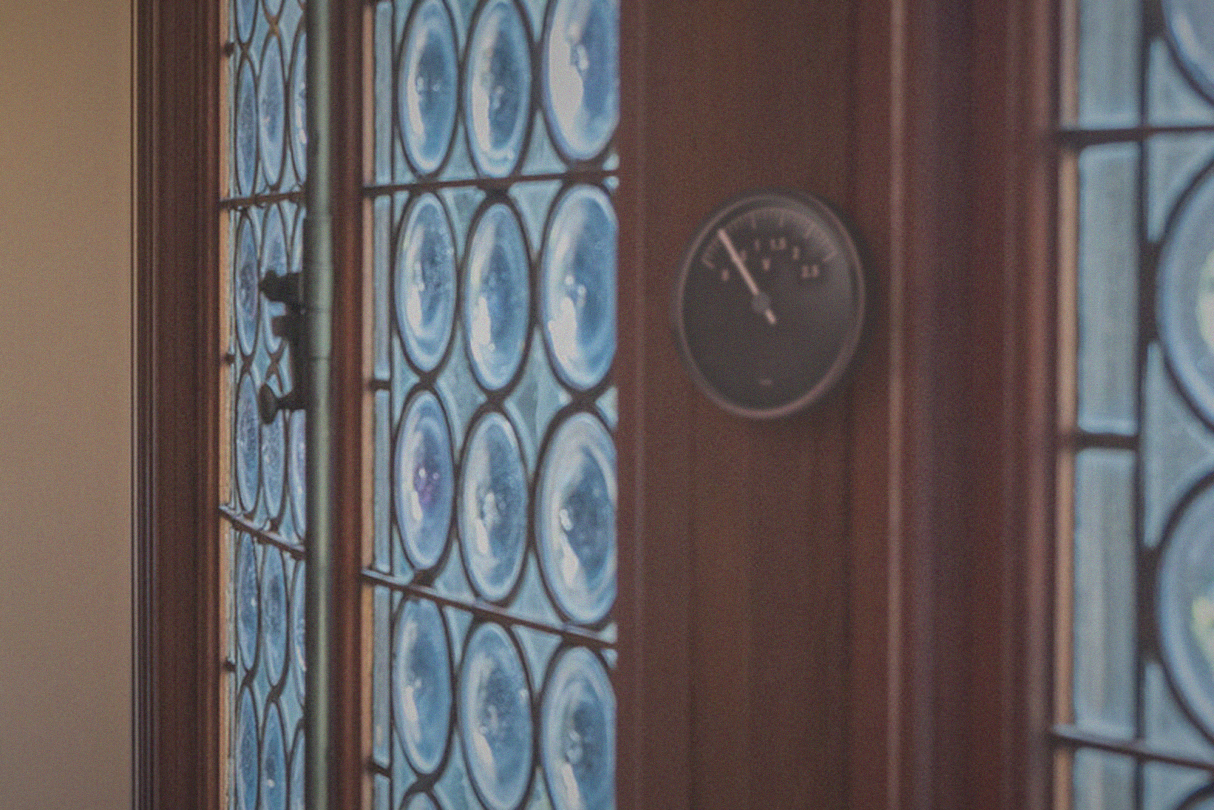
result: 0.5 V
